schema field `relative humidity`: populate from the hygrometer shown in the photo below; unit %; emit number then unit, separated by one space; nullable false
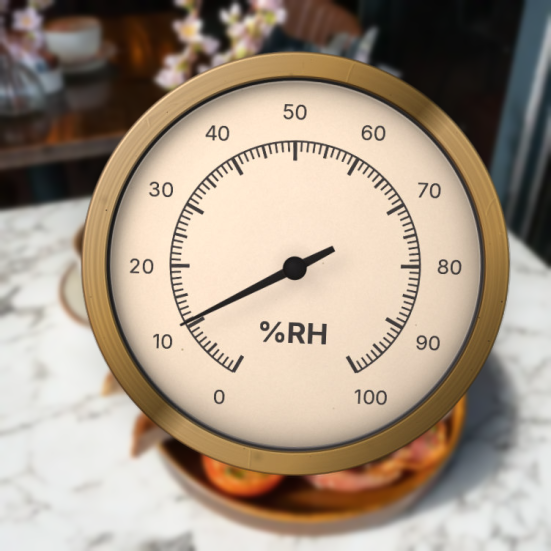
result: 11 %
